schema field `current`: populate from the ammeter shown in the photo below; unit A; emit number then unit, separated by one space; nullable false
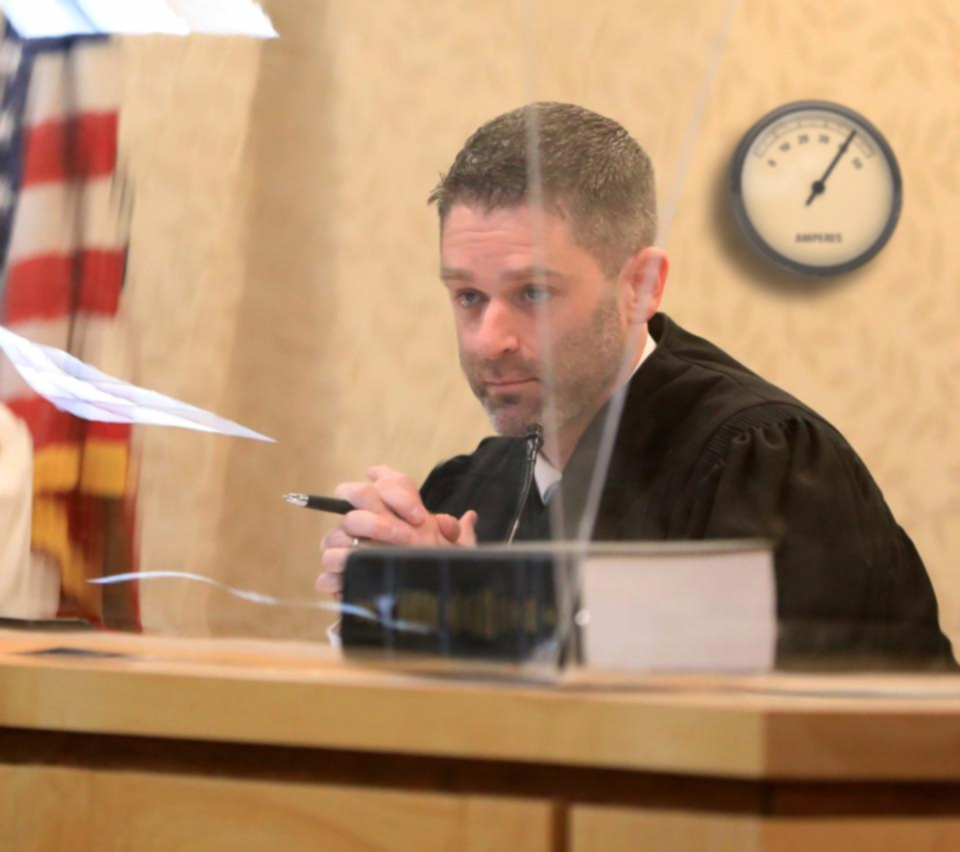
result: 40 A
